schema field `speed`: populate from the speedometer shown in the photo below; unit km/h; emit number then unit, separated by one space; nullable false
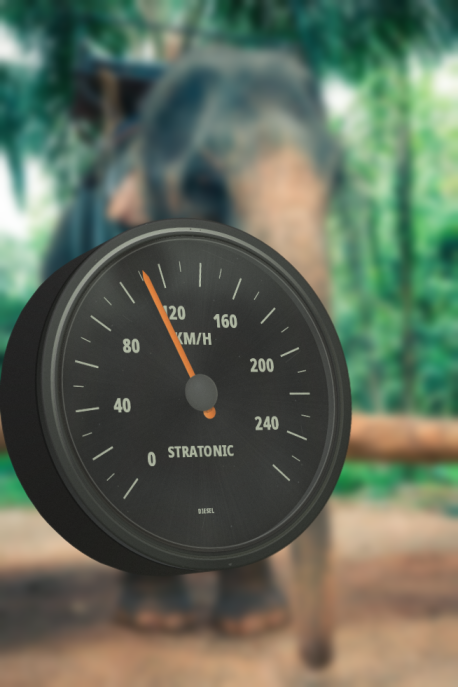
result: 110 km/h
